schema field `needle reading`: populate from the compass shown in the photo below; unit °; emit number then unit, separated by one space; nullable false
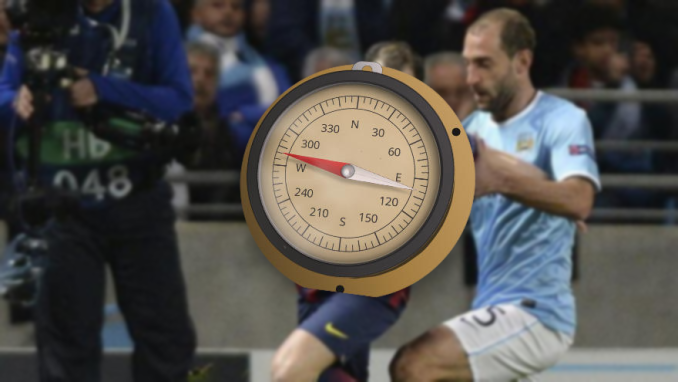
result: 280 °
